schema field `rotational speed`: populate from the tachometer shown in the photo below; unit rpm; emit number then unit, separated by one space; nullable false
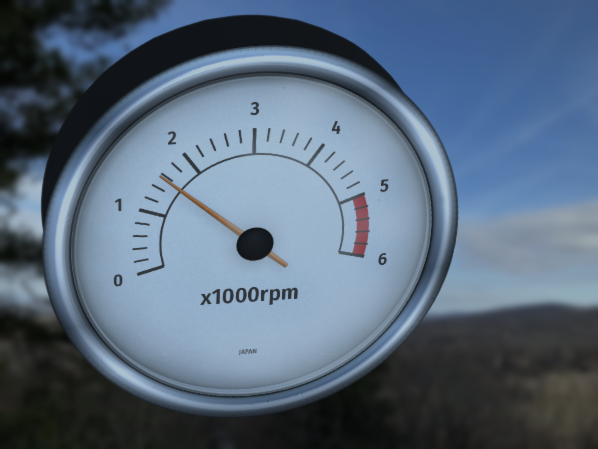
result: 1600 rpm
